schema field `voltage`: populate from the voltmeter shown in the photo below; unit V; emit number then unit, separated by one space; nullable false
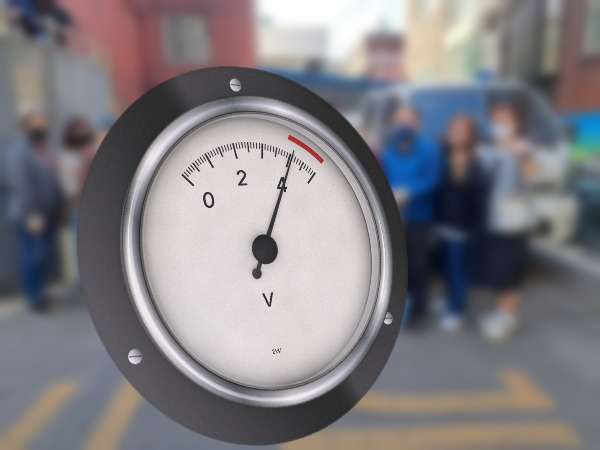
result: 4 V
